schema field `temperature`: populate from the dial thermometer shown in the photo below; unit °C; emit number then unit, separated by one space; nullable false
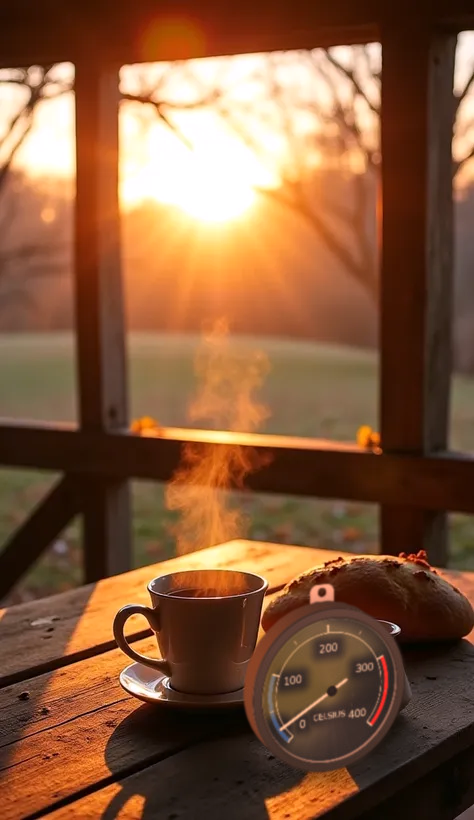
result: 25 °C
